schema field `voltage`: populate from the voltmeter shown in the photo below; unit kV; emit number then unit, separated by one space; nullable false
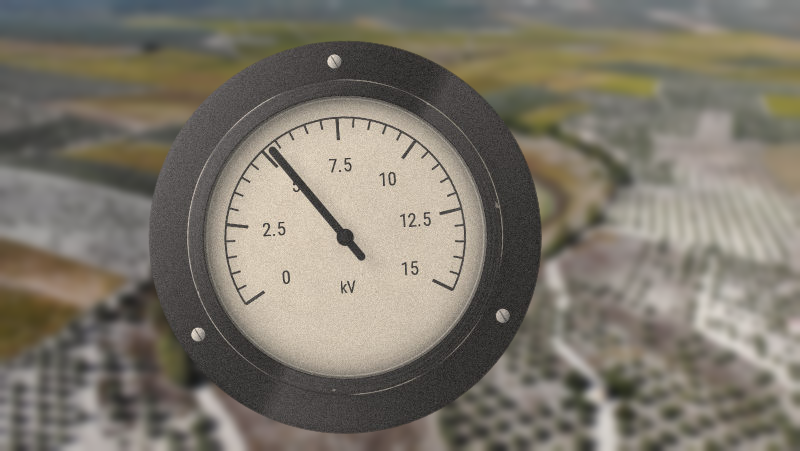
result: 5.25 kV
